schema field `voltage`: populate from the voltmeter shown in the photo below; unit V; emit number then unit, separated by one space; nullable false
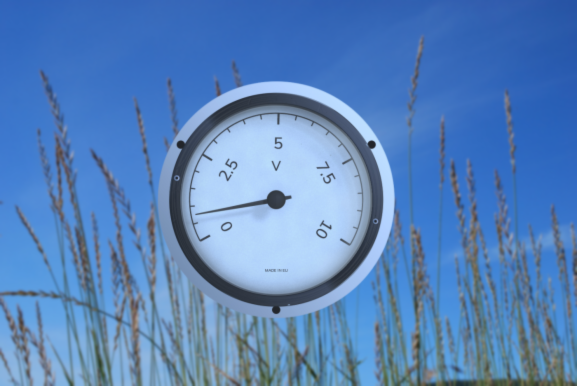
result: 0.75 V
